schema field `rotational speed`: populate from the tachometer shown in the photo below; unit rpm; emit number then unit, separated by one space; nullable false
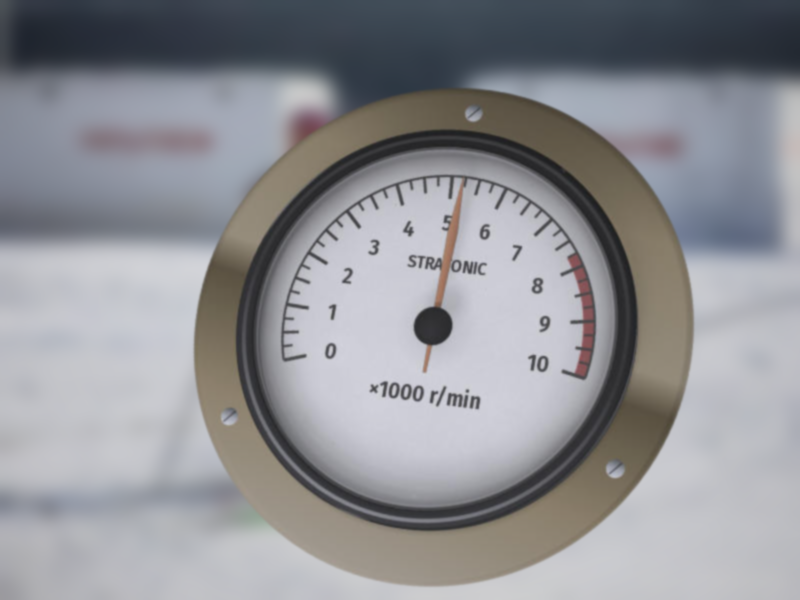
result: 5250 rpm
